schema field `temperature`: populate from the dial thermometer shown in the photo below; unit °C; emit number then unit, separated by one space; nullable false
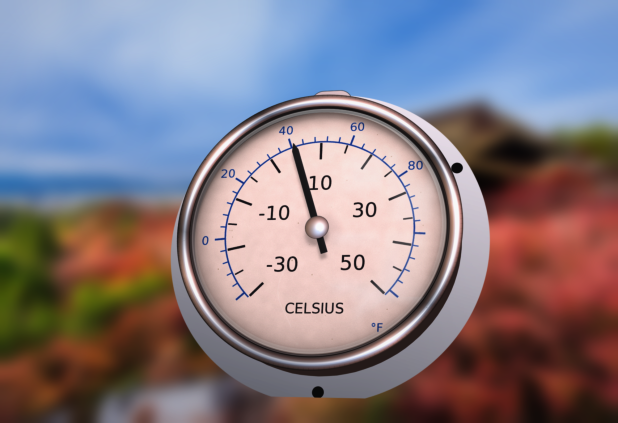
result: 5 °C
